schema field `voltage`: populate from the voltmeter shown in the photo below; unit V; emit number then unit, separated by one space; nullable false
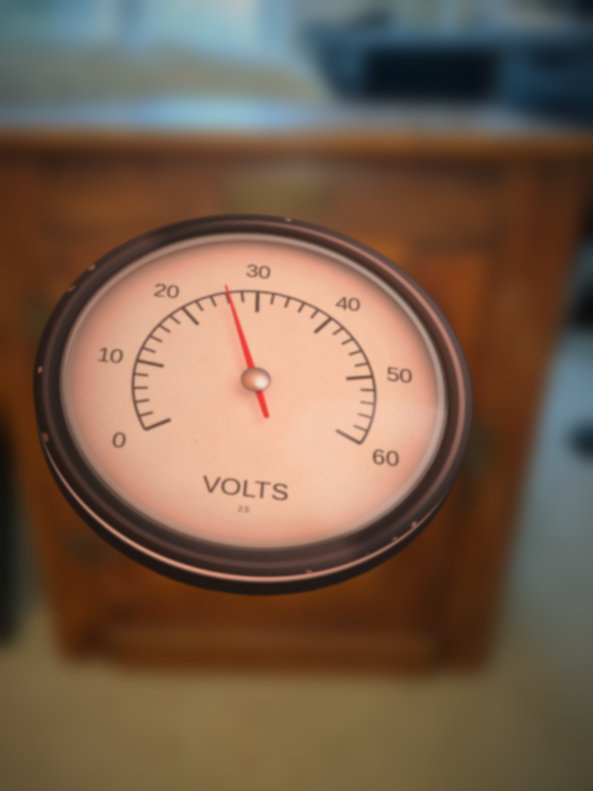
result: 26 V
